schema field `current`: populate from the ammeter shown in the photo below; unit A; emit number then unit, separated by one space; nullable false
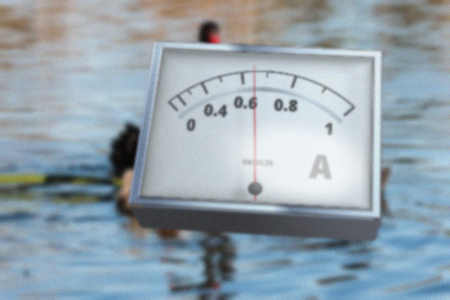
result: 0.65 A
